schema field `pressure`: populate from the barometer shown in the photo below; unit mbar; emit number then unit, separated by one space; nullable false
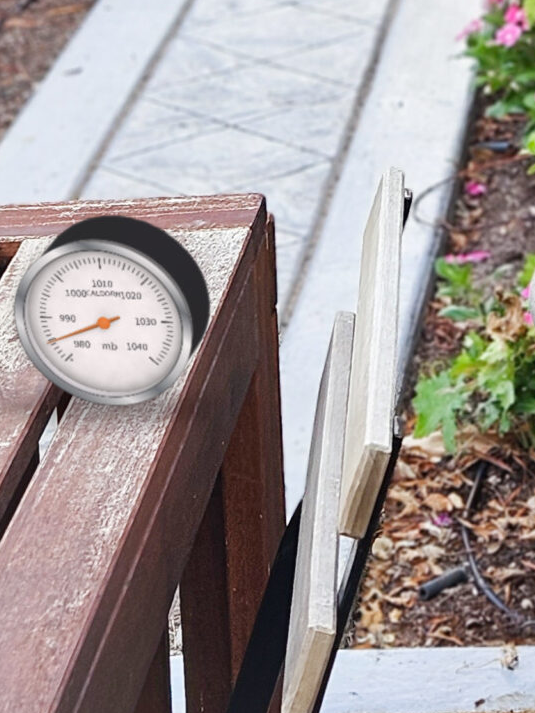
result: 985 mbar
